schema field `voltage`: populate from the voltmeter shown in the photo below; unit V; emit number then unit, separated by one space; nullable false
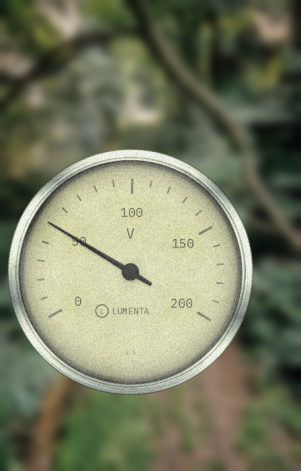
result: 50 V
